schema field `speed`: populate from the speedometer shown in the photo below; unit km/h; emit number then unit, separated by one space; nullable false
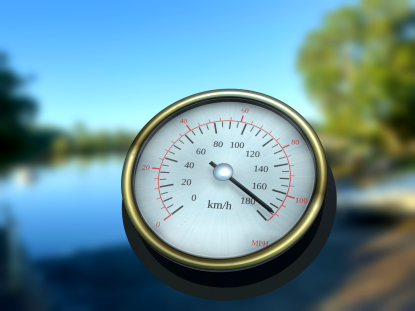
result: 175 km/h
